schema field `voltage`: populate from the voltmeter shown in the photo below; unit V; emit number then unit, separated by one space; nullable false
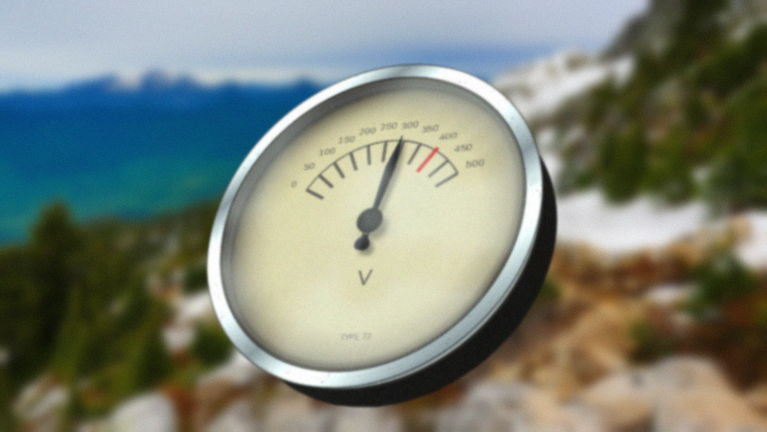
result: 300 V
